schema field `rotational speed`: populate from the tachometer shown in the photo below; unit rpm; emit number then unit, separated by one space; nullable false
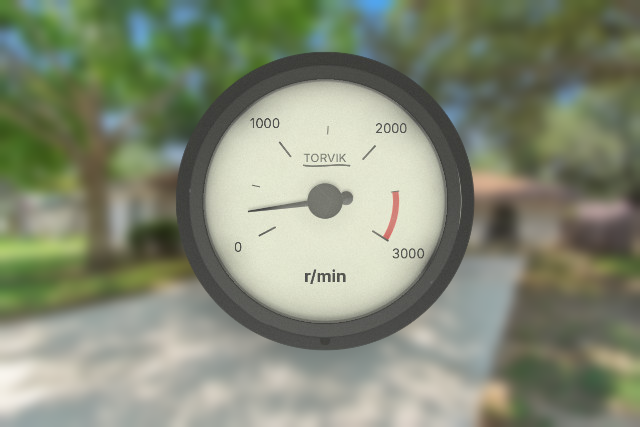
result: 250 rpm
